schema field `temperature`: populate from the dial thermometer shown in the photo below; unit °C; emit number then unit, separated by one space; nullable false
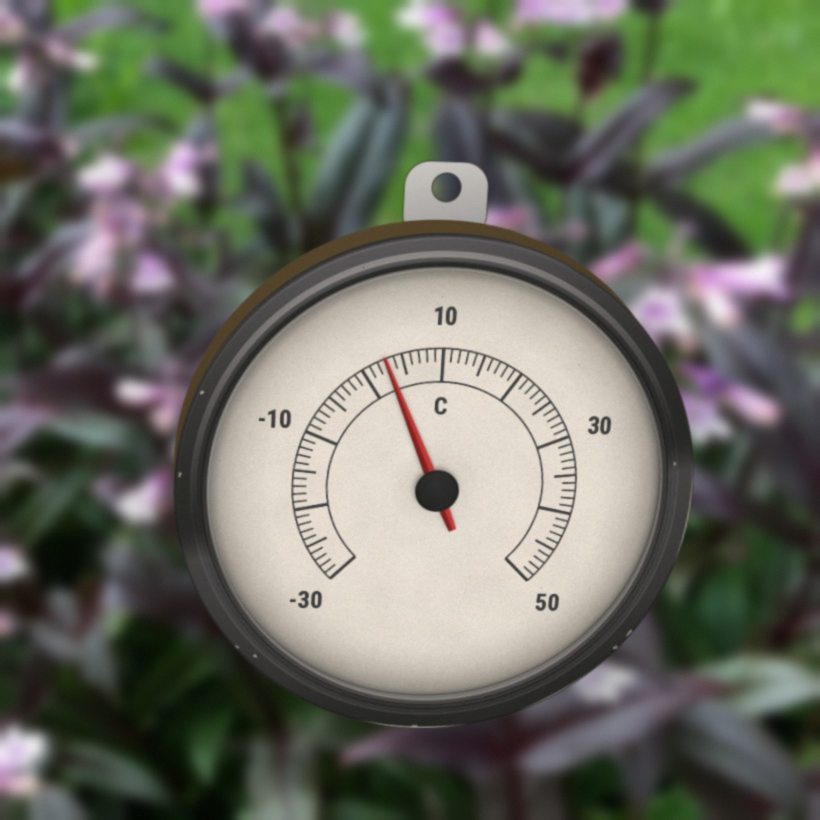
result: 3 °C
